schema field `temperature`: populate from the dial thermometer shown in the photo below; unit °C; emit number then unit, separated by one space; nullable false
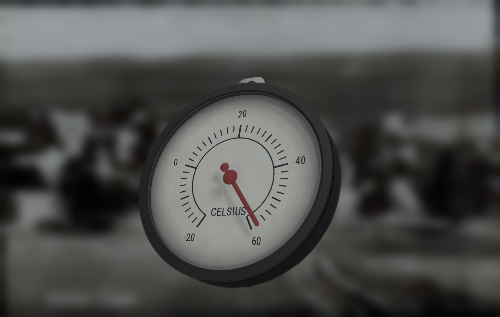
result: 58 °C
